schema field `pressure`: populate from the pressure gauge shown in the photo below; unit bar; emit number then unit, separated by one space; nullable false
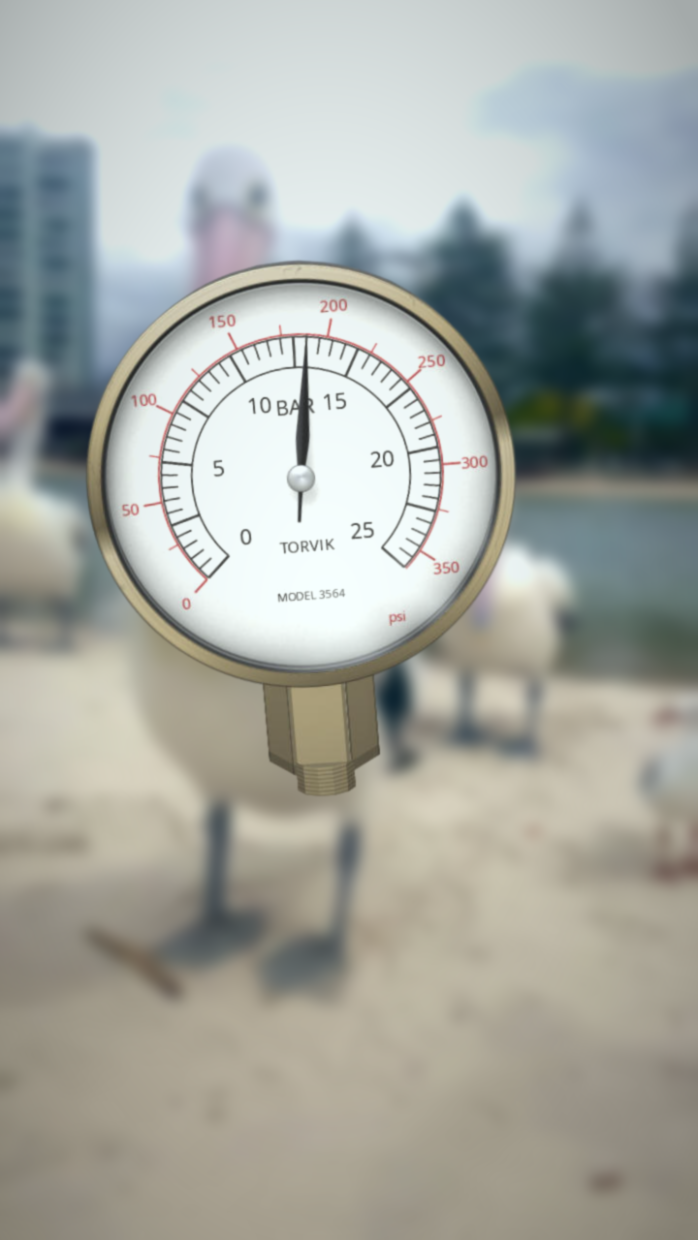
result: 13 bar
